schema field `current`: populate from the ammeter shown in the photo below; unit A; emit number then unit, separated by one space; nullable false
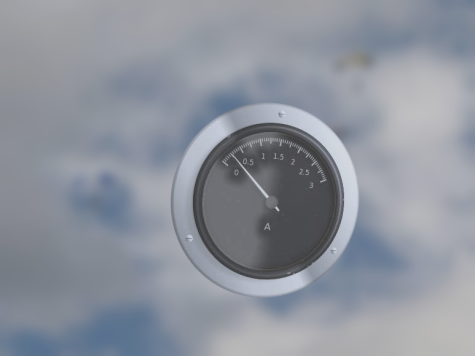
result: 0.25 A
